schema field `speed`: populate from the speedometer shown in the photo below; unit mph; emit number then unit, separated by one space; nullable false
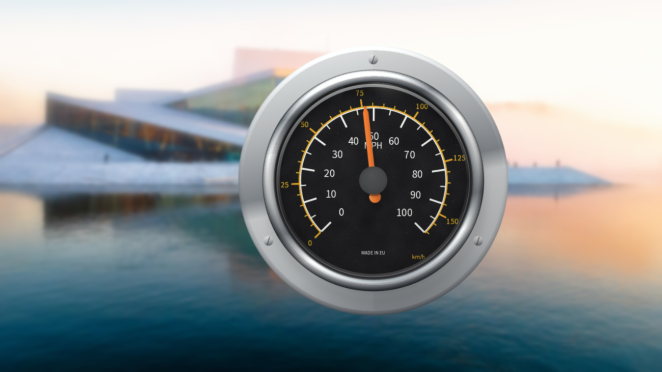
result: 47.5 mph
